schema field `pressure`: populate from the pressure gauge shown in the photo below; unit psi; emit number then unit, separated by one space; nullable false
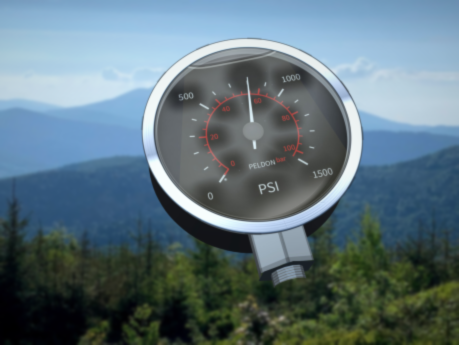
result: 800 psi
